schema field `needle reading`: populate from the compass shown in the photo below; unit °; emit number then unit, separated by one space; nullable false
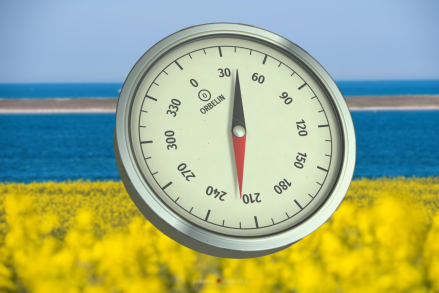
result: 220 °
